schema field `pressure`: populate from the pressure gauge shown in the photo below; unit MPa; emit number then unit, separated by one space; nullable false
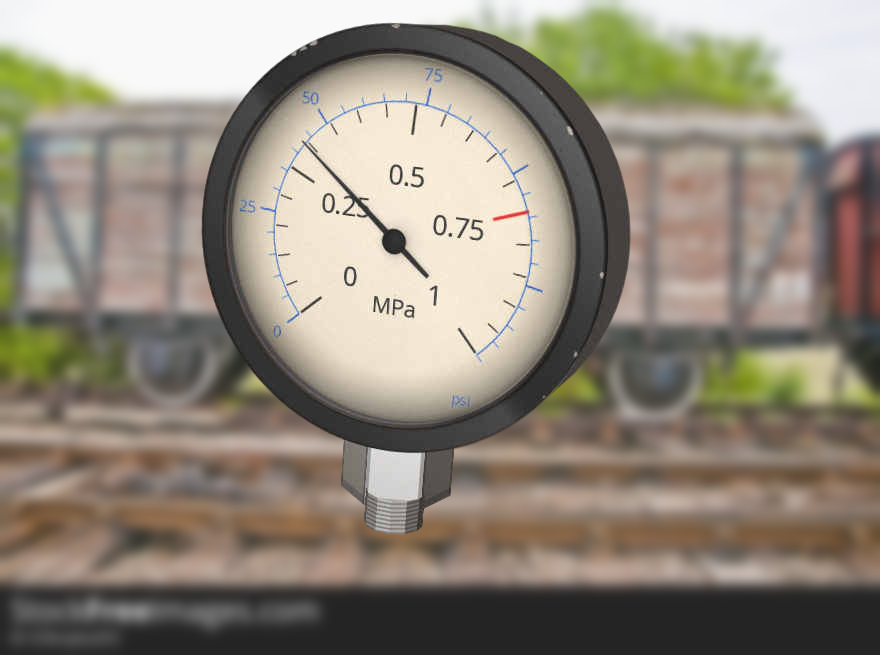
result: 0.3 MPa
